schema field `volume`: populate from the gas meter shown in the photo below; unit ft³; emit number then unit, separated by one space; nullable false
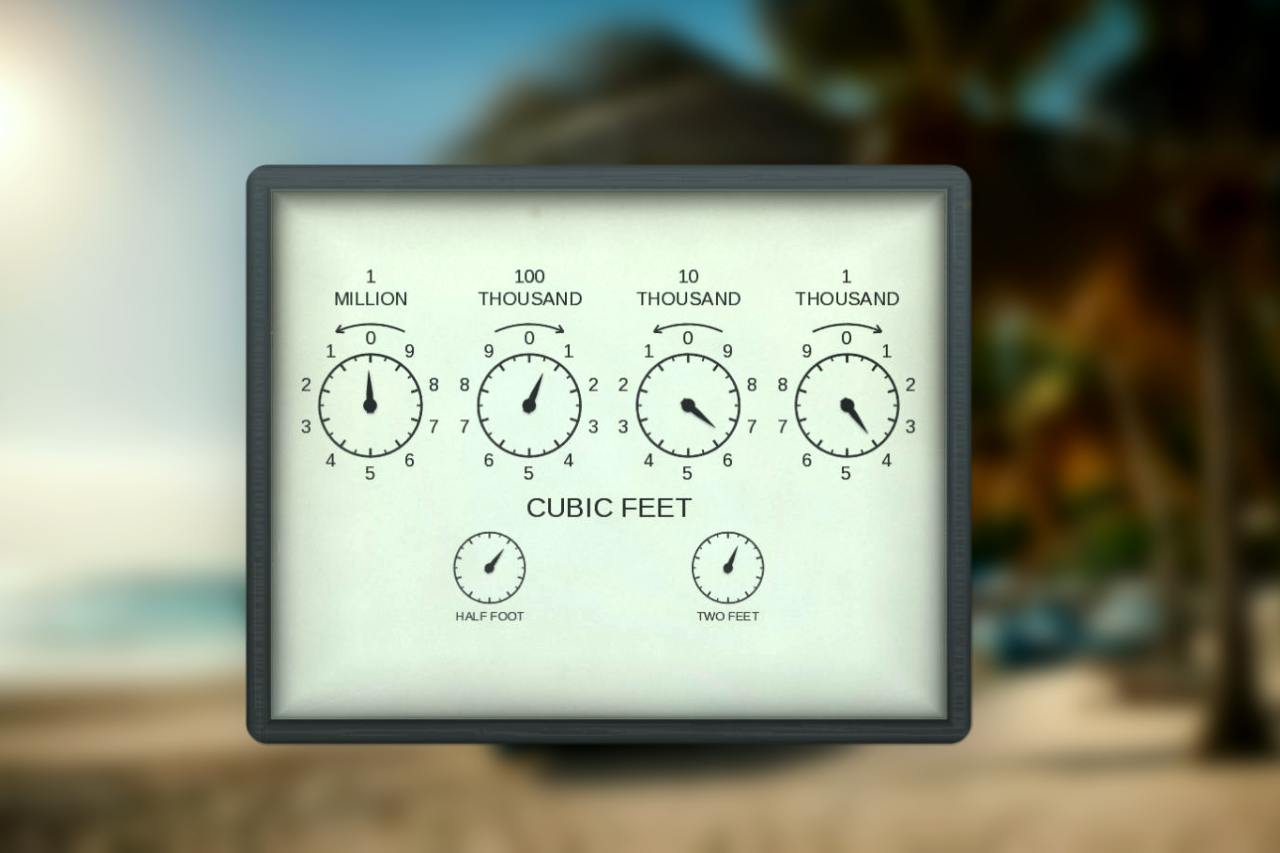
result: 6400 ft³
